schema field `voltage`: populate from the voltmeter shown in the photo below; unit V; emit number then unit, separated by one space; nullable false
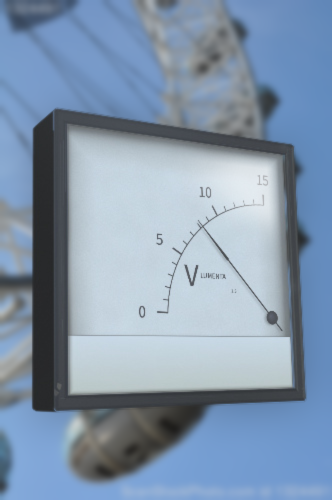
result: 8 V
